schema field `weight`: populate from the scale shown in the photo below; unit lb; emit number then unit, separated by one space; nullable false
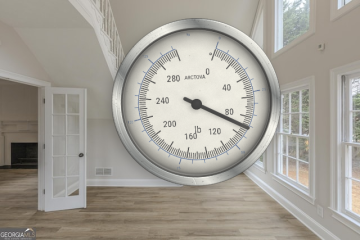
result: 90 lb
